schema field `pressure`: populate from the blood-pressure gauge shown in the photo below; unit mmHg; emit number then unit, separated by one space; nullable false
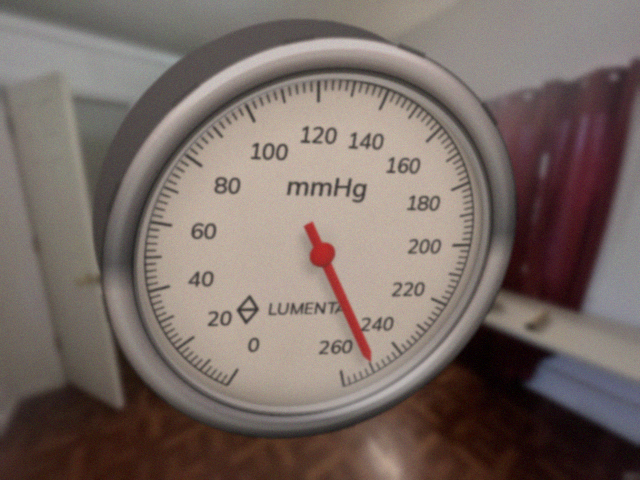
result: 250 mmHg
